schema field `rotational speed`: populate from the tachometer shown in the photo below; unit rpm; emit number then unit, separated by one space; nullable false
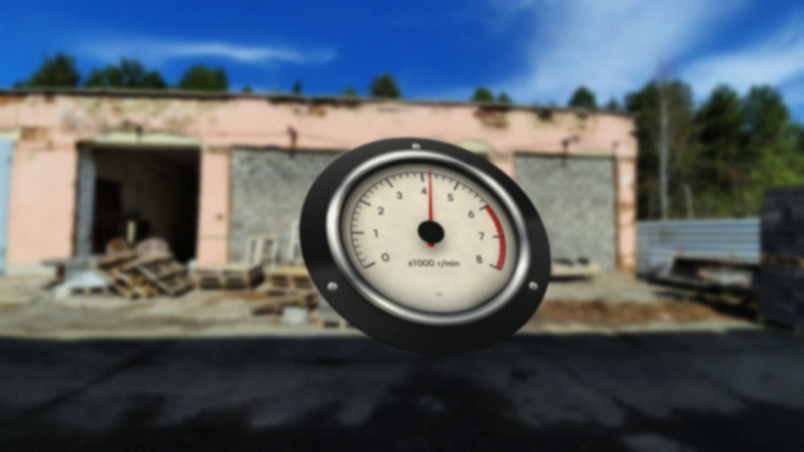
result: 4200 rpm
